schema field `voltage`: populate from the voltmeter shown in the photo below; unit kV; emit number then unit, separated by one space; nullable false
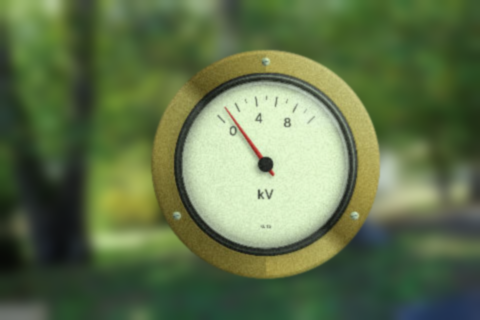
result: 1 kV
